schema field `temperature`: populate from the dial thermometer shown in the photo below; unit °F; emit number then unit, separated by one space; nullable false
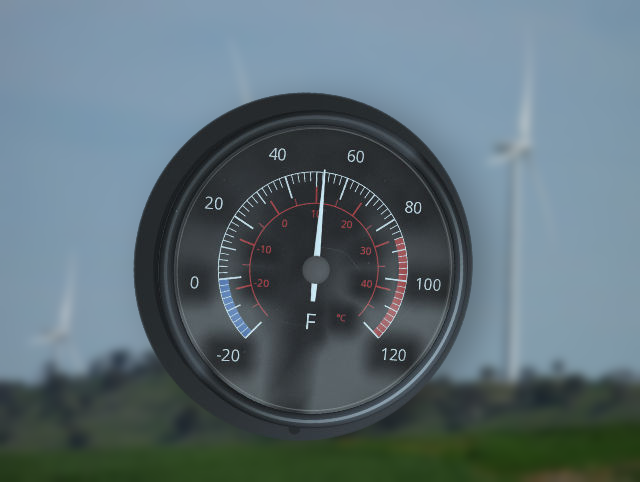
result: 52 °F
